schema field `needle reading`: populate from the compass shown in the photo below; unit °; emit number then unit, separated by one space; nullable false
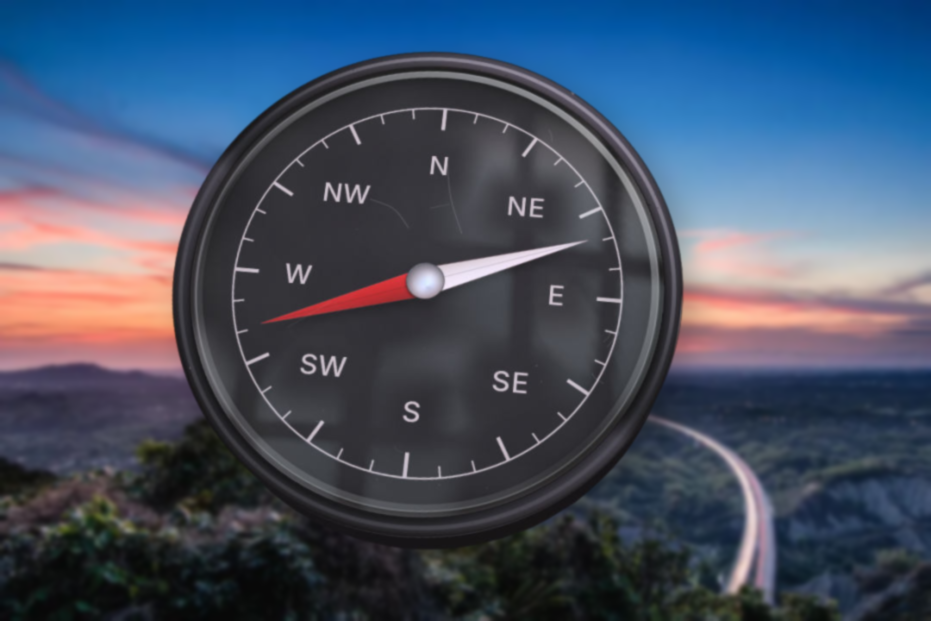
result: 250 °
